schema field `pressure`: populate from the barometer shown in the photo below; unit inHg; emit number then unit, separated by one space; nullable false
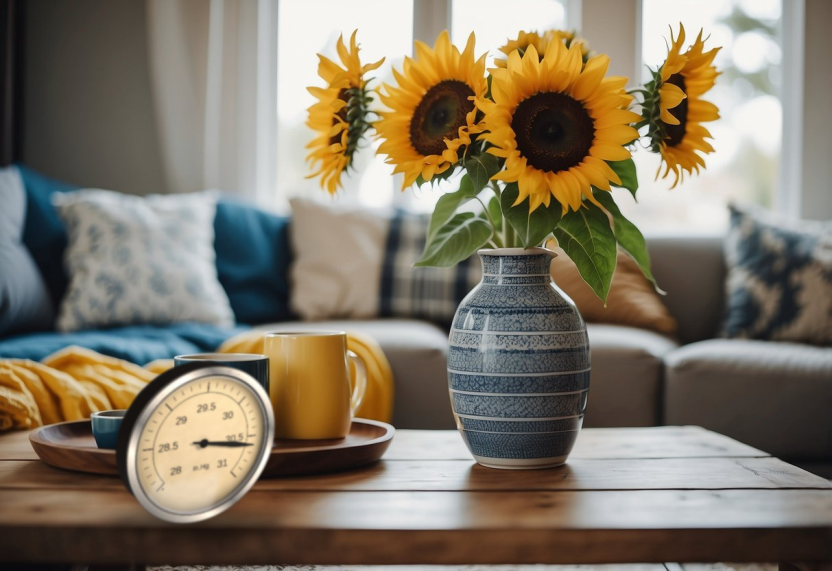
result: 30.6 inHg
